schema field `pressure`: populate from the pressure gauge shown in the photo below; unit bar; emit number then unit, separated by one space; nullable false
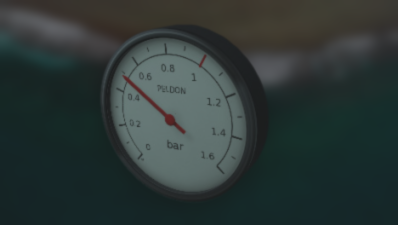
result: 0.5 bar
